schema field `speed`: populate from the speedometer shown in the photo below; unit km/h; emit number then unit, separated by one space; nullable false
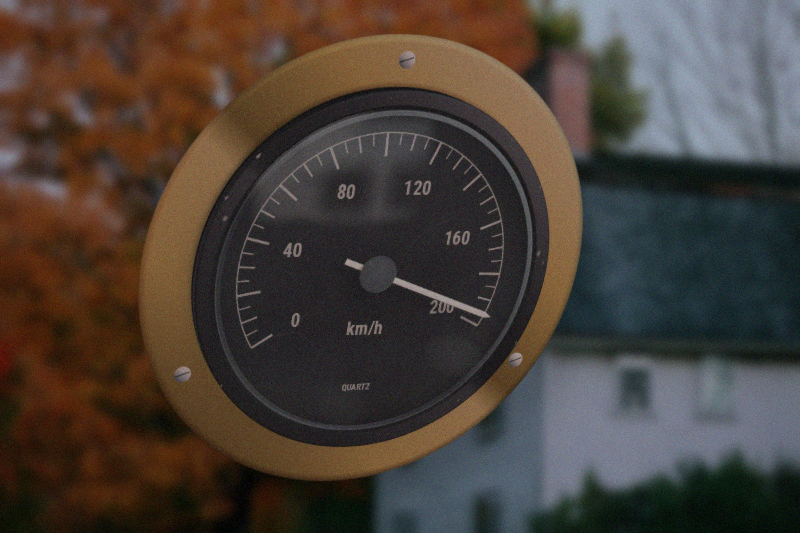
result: 195 km/h
